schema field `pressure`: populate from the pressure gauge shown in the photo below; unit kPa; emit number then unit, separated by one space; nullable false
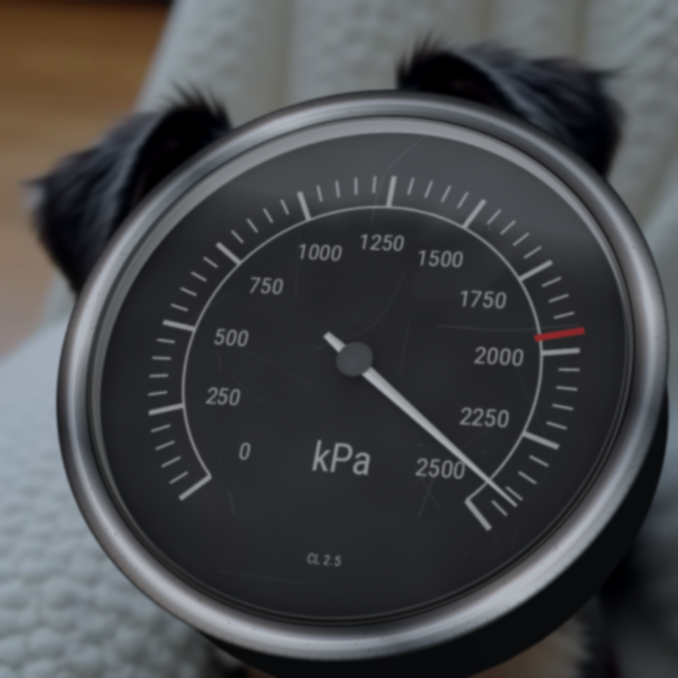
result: 2425 kPa
